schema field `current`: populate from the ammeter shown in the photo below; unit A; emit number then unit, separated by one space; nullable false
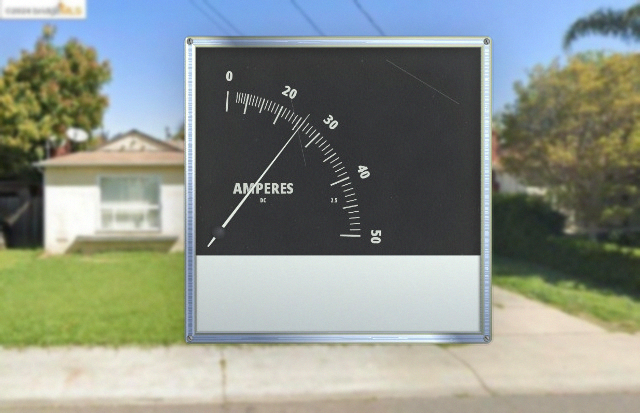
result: 26 A
